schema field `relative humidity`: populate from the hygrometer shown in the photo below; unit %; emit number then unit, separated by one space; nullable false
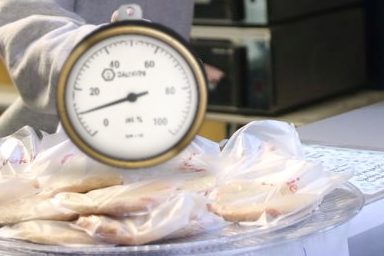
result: 10 %
